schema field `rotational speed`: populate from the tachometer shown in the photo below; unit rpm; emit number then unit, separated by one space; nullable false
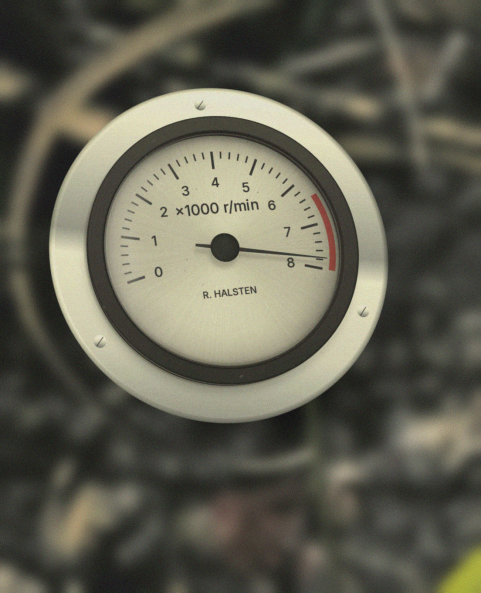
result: 7800 rpm
